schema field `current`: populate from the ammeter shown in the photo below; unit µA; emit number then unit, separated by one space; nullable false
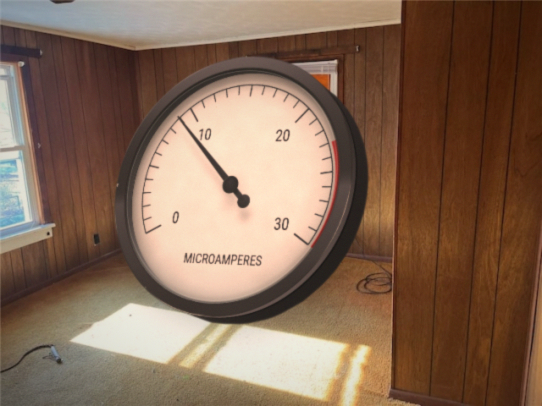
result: 9 µA
